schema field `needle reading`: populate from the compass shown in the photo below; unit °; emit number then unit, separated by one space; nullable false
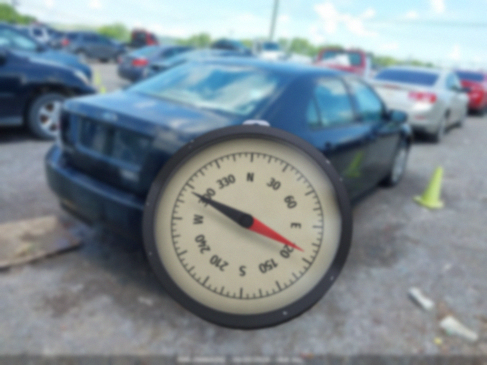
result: 115 °
